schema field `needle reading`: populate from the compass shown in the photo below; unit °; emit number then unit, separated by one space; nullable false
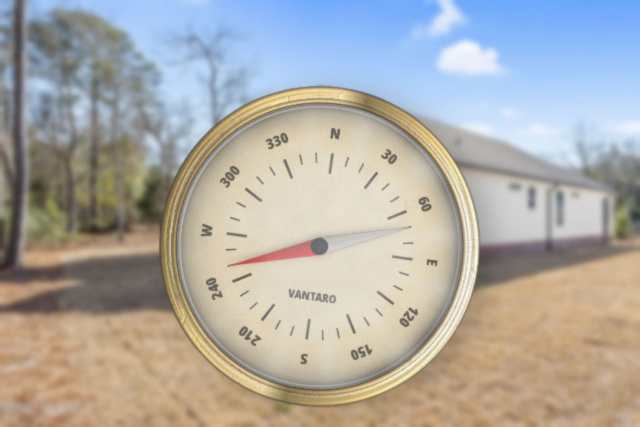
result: 250 °
